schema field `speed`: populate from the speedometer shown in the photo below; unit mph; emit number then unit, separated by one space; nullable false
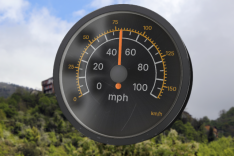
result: 50 mph
